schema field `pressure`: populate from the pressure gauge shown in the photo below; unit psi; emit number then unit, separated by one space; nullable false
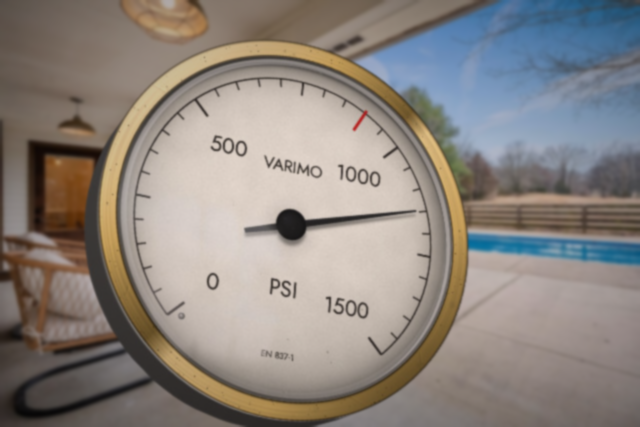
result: 1150 psi
